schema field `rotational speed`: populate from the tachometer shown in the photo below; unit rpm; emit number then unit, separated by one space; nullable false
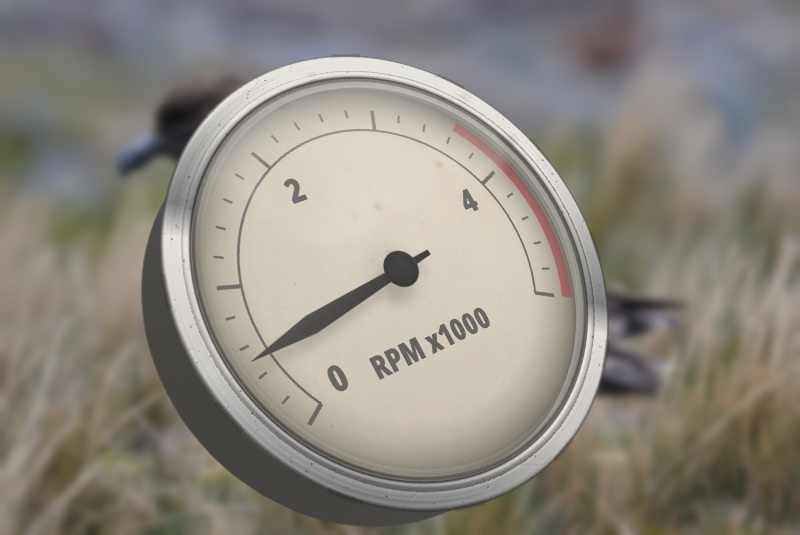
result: 500 rpm
